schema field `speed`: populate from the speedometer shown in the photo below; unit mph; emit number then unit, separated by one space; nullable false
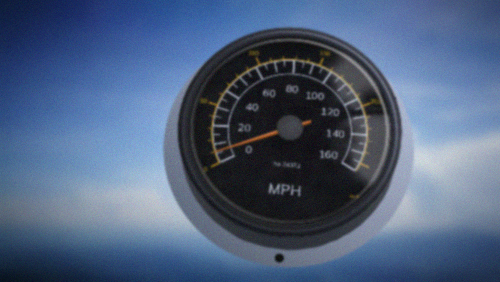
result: 5 mph
